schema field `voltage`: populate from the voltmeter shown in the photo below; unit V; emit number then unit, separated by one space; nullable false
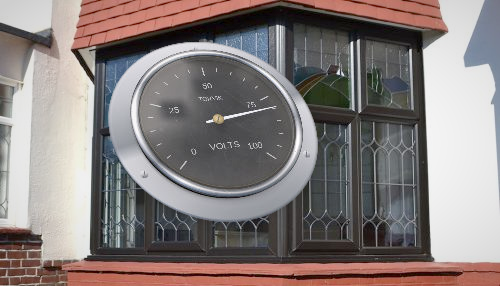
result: 80 V
